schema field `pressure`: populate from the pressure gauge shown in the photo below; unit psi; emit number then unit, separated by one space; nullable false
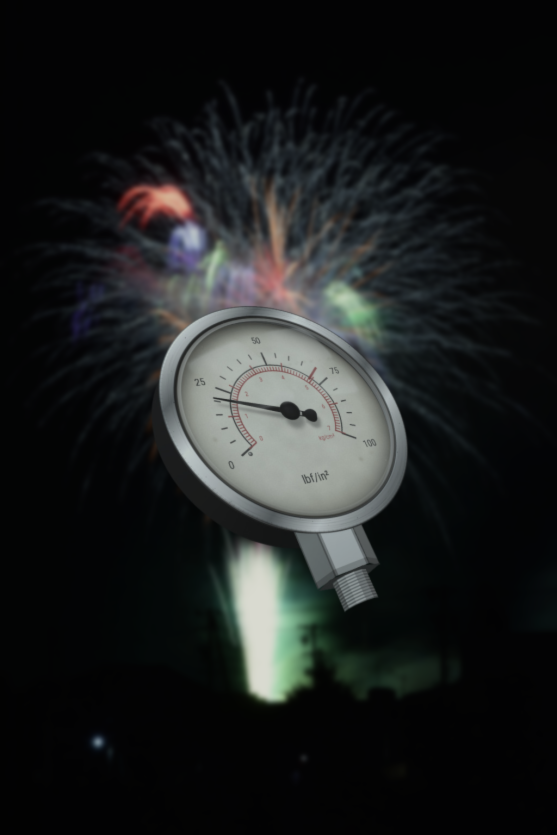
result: 20 psi
